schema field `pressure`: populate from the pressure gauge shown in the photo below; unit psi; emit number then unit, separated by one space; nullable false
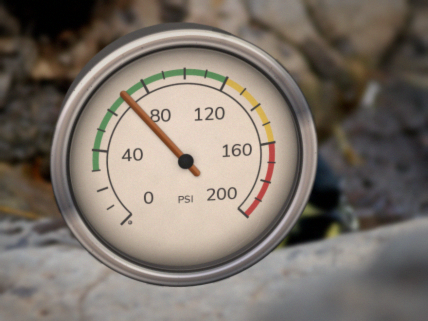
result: 70 psi
